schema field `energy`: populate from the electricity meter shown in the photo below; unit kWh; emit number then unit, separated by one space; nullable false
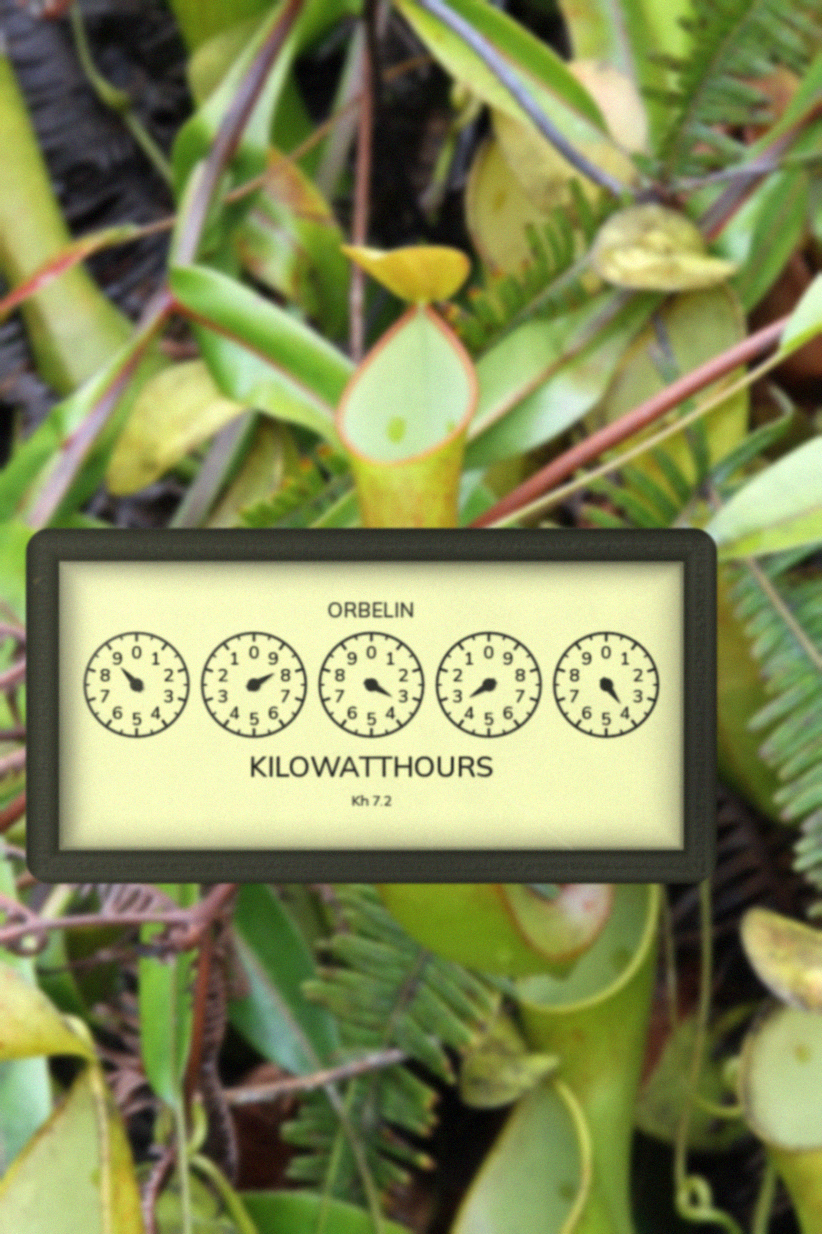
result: 88334 kWh
